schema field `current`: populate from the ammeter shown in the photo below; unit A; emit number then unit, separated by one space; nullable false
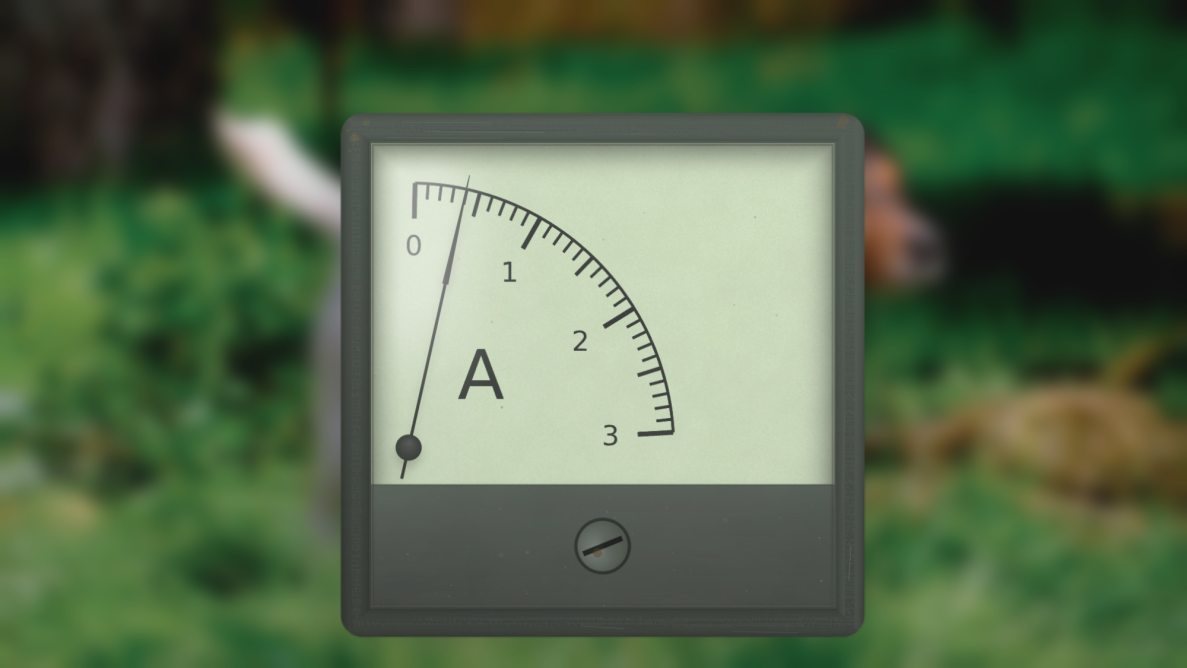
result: 0.4 A
